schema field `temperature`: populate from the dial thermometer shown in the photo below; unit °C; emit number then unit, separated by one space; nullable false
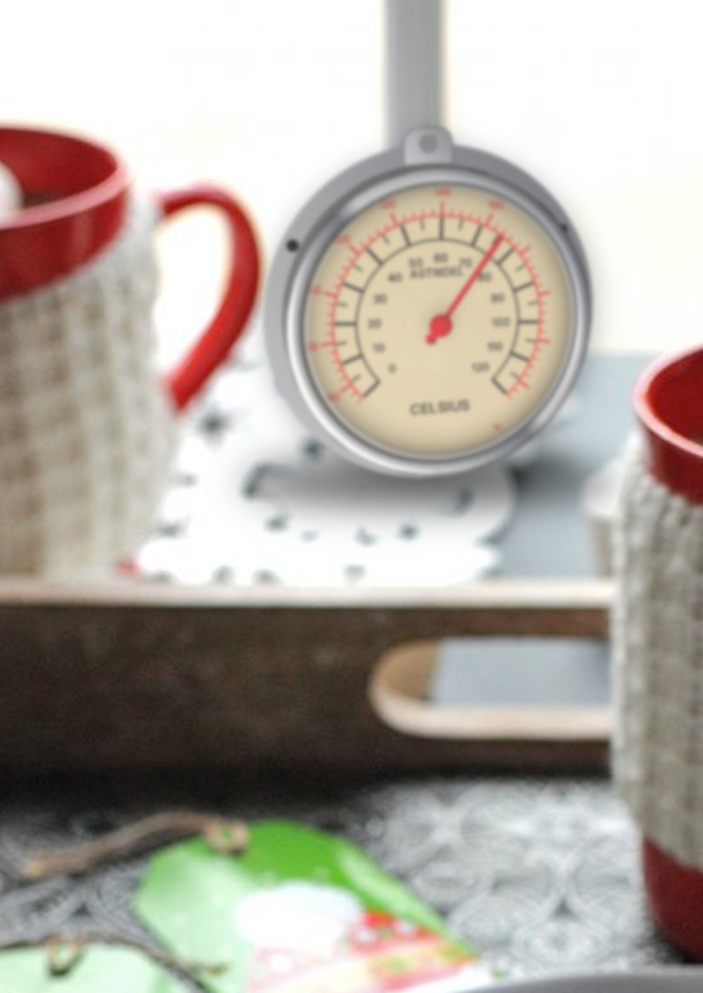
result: 75 °C
